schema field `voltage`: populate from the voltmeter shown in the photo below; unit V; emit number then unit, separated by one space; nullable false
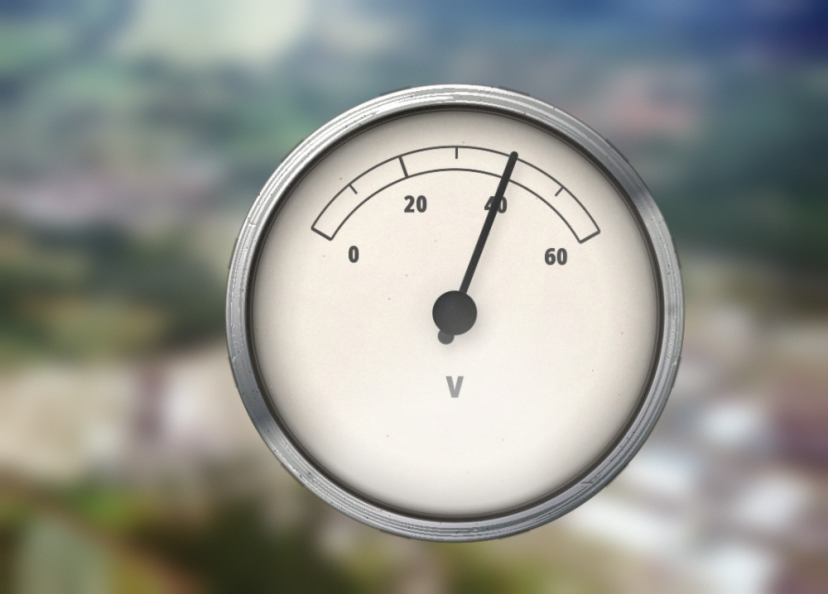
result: 40 V
